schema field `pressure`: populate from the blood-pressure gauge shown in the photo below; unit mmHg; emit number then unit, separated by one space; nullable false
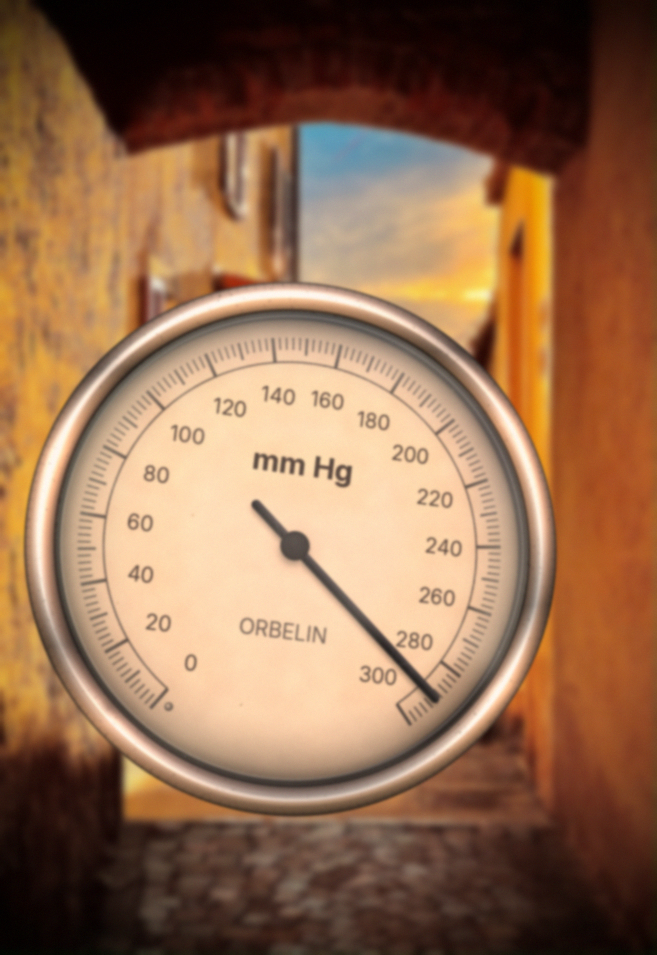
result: 290 mmHg
